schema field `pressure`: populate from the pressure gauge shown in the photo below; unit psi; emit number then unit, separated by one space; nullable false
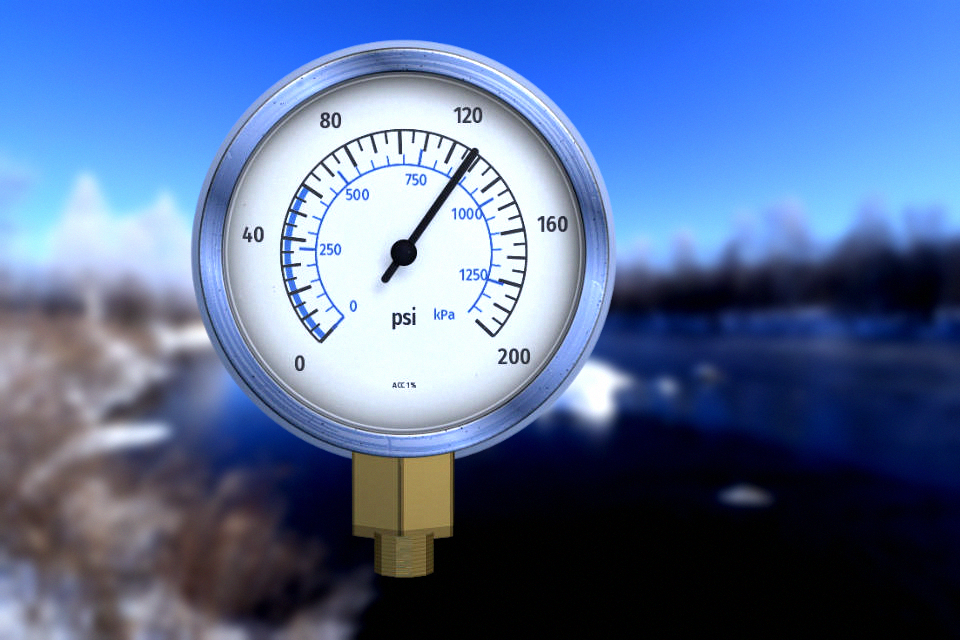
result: 127.5 psi
